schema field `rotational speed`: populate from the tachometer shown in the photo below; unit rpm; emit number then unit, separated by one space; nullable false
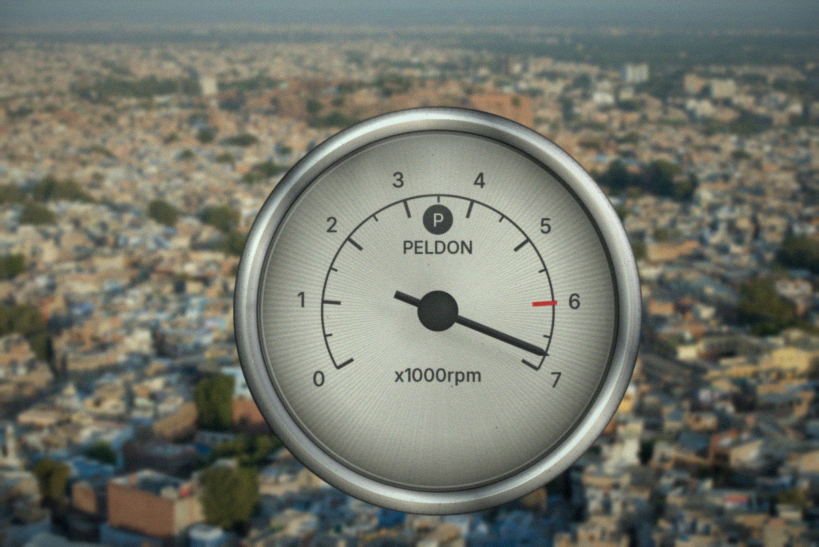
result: 6750 rpm
